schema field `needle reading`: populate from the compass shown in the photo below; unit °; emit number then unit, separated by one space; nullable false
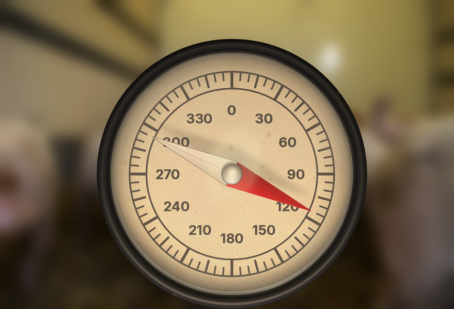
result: 115 °
